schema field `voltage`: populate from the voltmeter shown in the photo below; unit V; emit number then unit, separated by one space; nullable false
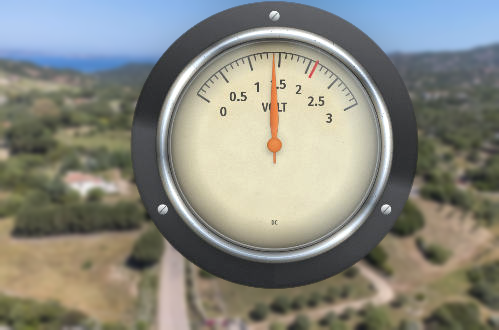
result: 1.4 V
